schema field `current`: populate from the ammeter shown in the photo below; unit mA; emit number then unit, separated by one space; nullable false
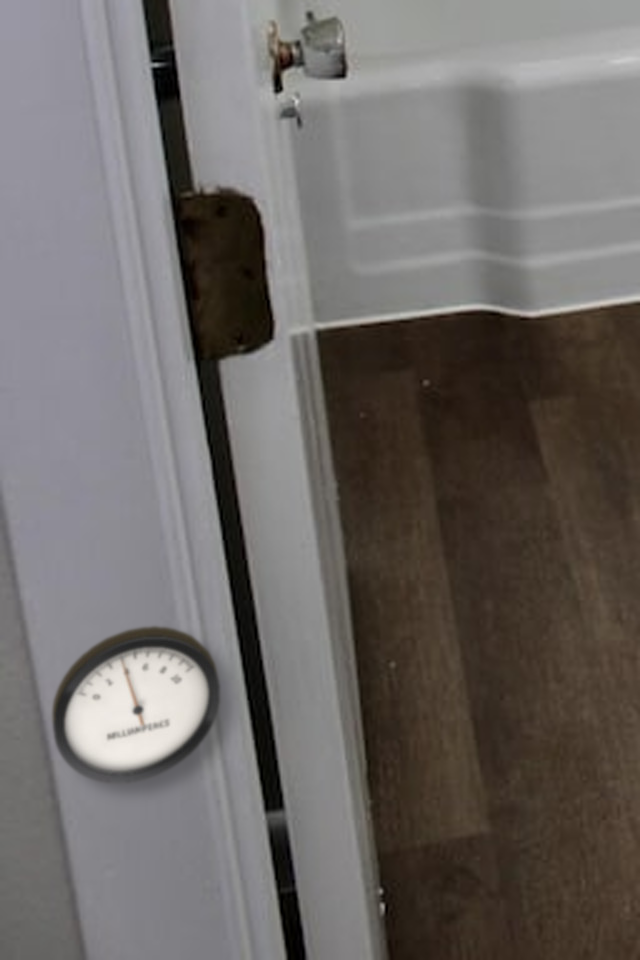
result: 4 mA
